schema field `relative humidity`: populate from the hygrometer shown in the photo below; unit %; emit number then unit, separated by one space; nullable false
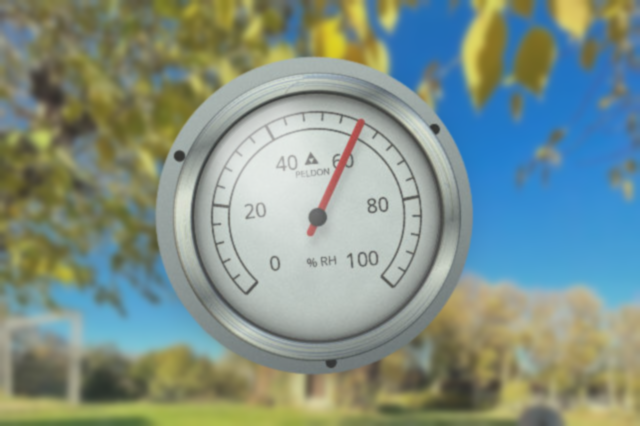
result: 60 %
